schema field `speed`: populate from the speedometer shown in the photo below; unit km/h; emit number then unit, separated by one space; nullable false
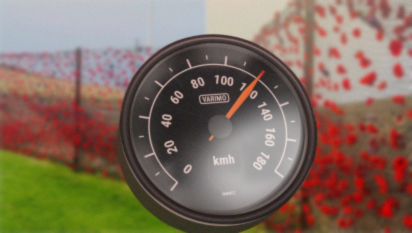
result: 120 km/h
